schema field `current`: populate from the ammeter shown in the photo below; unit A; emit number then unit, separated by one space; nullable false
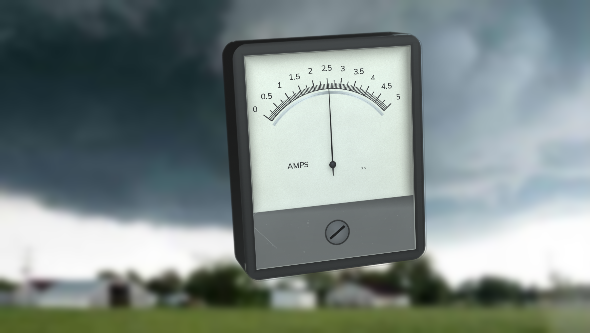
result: 2.5 A
